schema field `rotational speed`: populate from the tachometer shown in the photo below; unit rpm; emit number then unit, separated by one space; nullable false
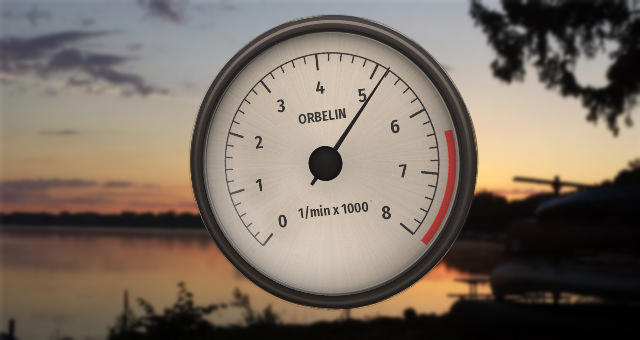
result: 5200 rpm
